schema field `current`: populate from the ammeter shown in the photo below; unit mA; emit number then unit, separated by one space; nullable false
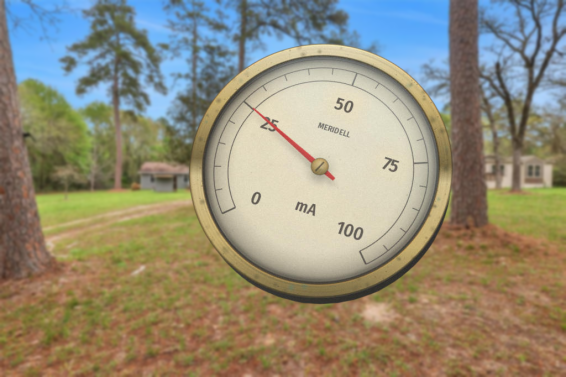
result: 25 mA
